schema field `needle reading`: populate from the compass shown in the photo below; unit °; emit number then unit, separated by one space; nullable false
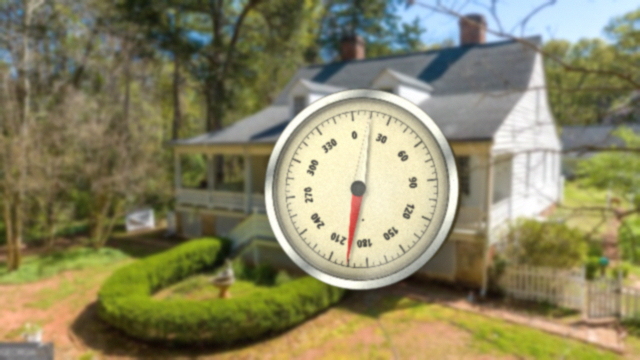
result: 195 °
